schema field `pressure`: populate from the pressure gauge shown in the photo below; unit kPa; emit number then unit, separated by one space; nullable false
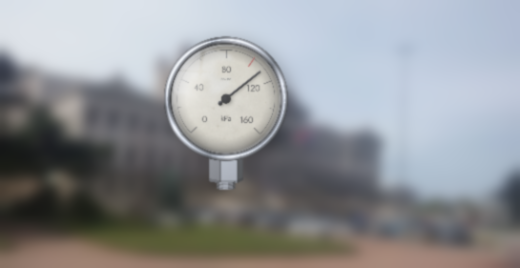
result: 110 kPa
